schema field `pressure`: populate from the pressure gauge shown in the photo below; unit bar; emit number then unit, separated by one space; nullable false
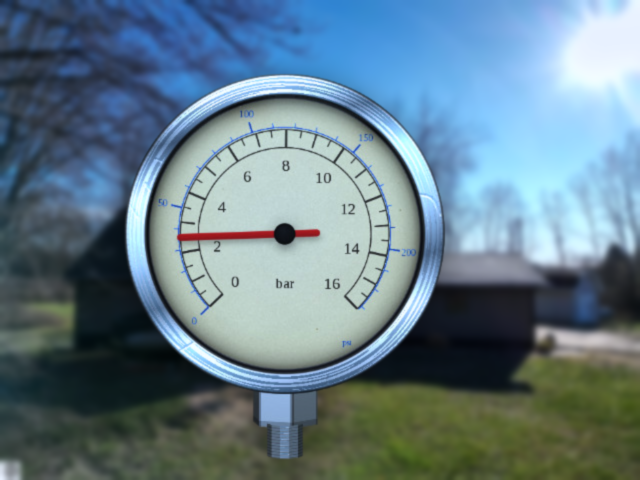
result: 2.5 bar
